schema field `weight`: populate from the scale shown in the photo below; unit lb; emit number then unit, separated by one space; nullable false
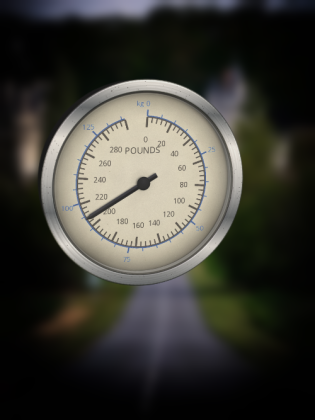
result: 208 lb
